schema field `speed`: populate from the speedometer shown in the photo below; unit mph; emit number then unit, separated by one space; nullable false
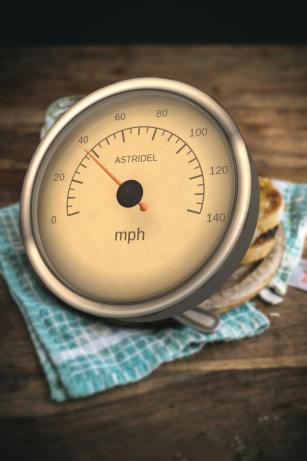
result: 37.5 mph
